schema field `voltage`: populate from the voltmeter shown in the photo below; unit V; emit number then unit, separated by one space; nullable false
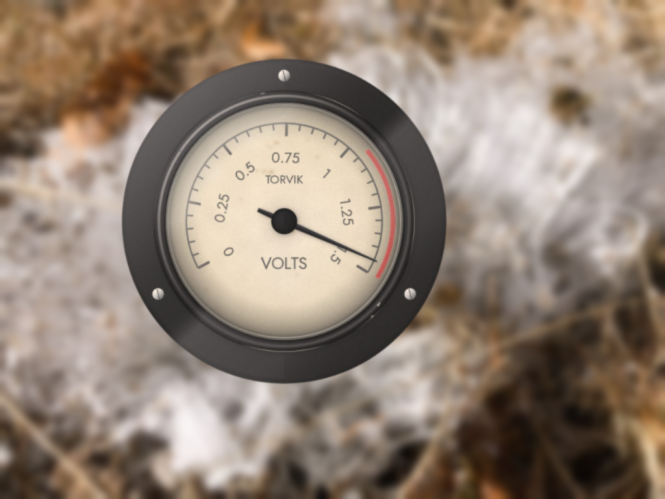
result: 1.45 V
